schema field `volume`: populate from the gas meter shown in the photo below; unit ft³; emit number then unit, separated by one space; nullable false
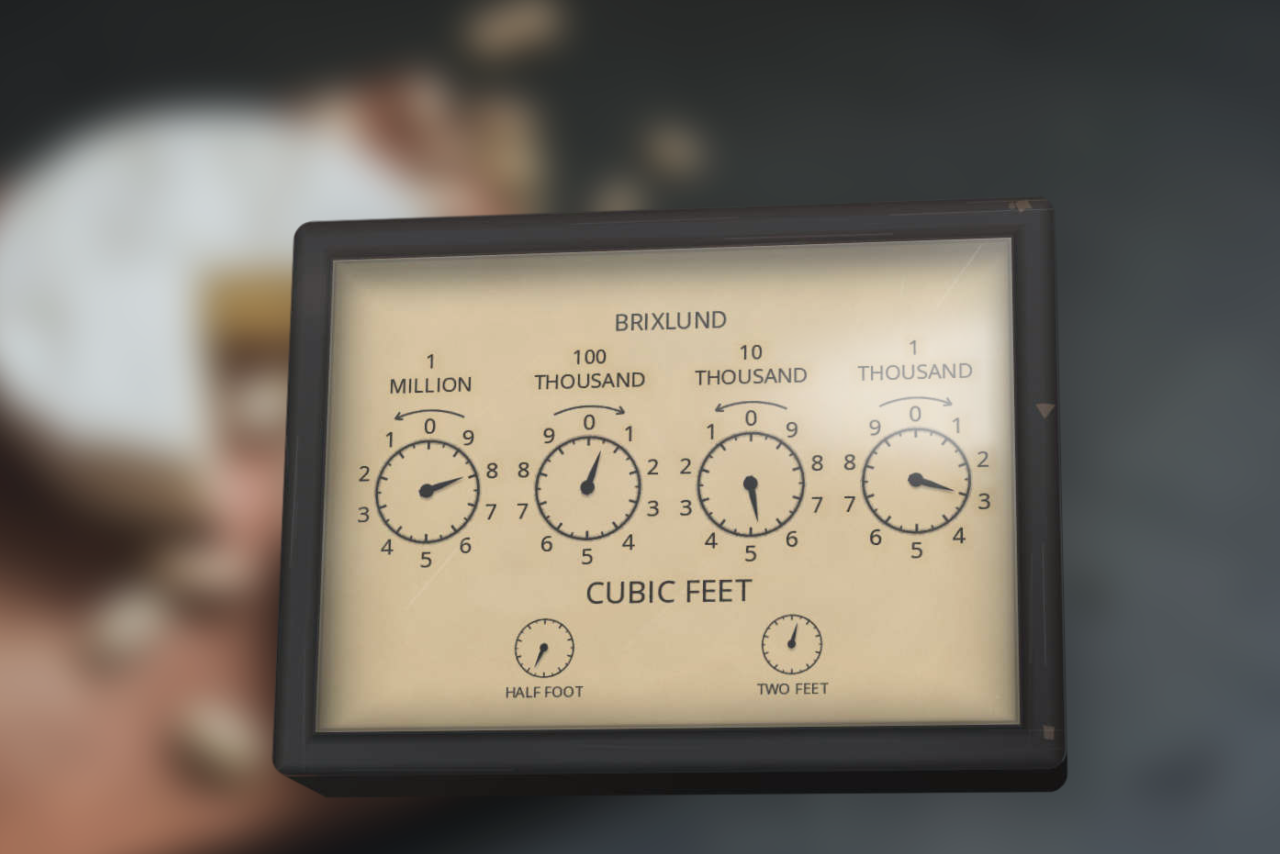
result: 805300 ft³
